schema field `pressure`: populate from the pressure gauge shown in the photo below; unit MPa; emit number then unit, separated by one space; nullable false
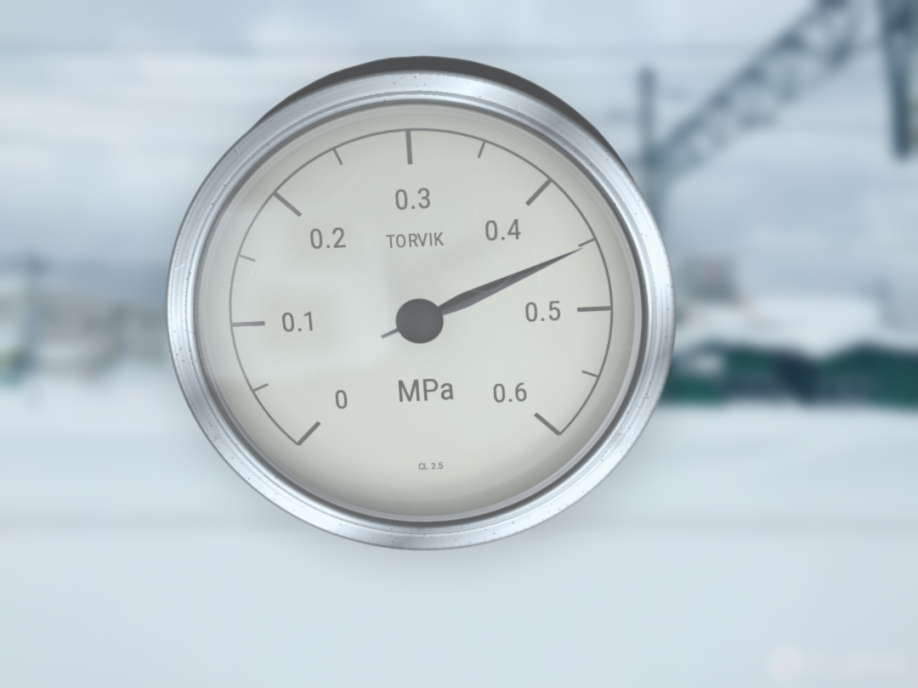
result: 0.45 MPa
